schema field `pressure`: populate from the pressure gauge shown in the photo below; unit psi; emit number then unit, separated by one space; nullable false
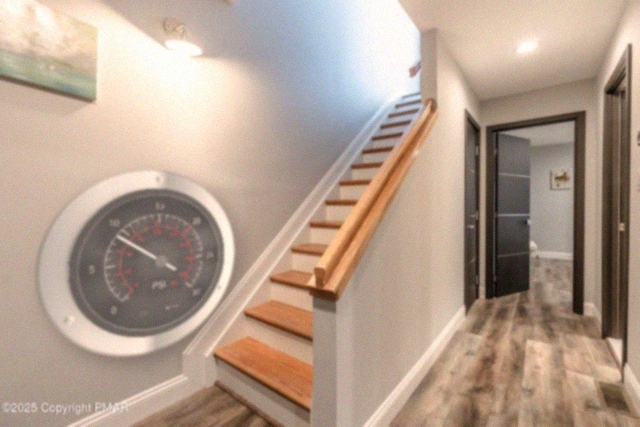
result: 9 psi
